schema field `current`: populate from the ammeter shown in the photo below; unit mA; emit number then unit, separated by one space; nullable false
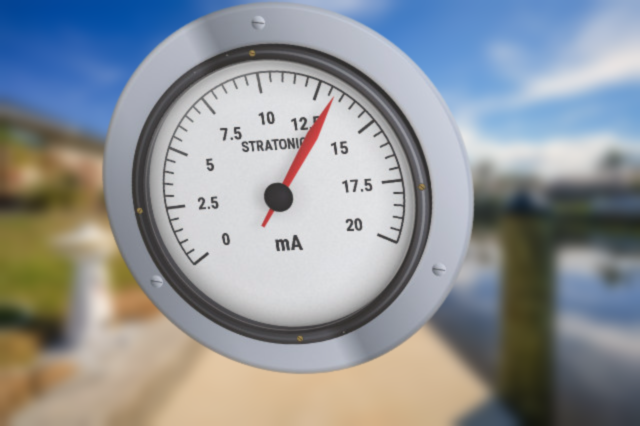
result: 13.25 mA
